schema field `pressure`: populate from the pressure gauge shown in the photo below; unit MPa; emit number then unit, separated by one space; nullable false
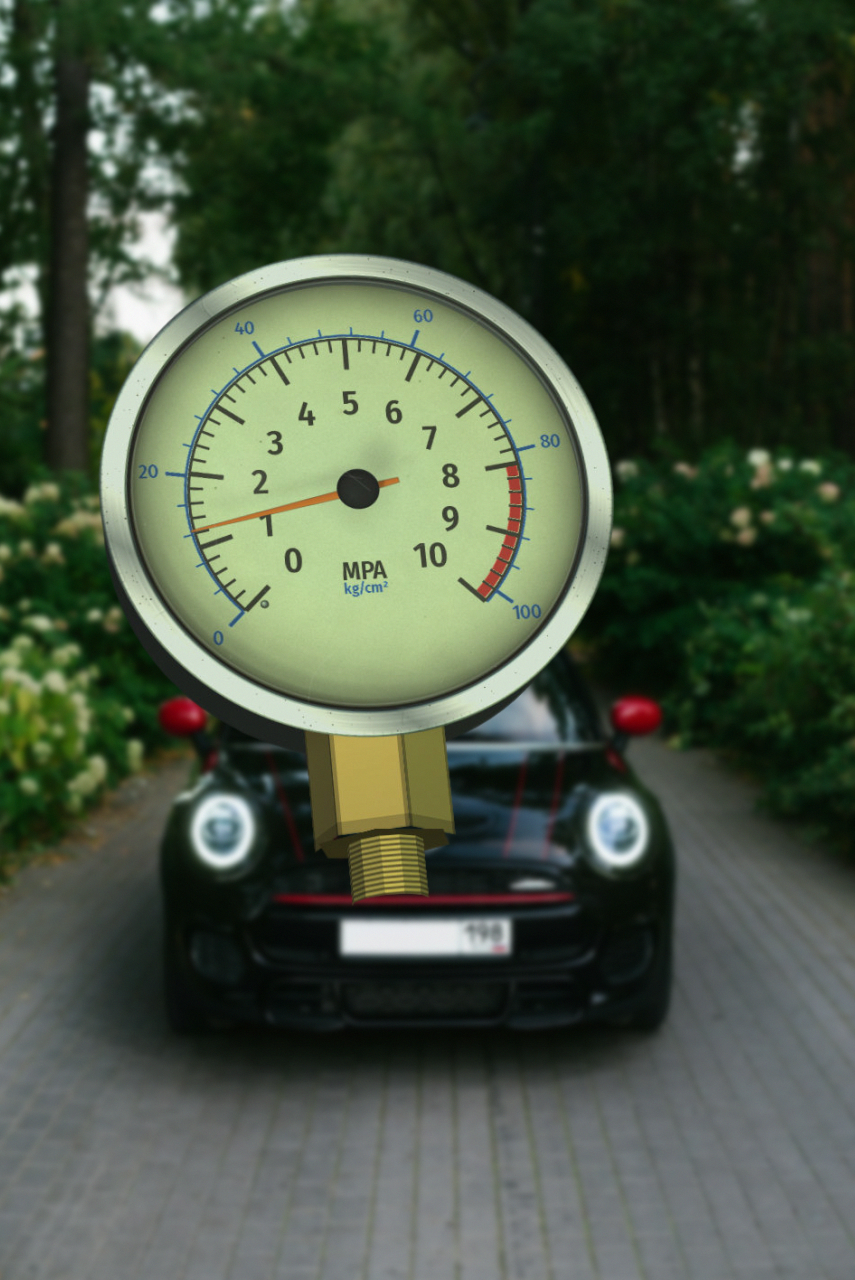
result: 1.2 MPa
